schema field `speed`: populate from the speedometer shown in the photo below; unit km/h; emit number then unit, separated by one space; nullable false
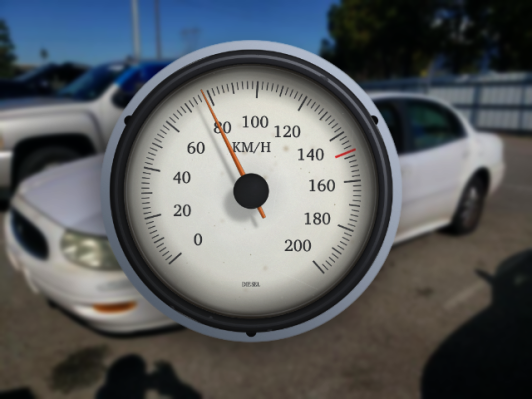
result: 78 km/h
